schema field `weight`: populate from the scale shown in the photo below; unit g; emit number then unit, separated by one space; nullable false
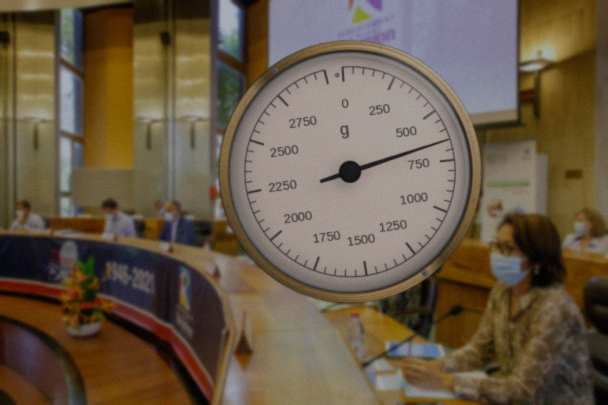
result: 650 g
